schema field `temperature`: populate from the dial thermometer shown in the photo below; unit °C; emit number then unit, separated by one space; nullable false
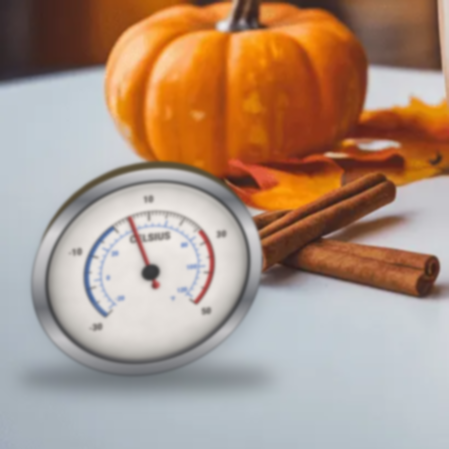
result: 5 °C
